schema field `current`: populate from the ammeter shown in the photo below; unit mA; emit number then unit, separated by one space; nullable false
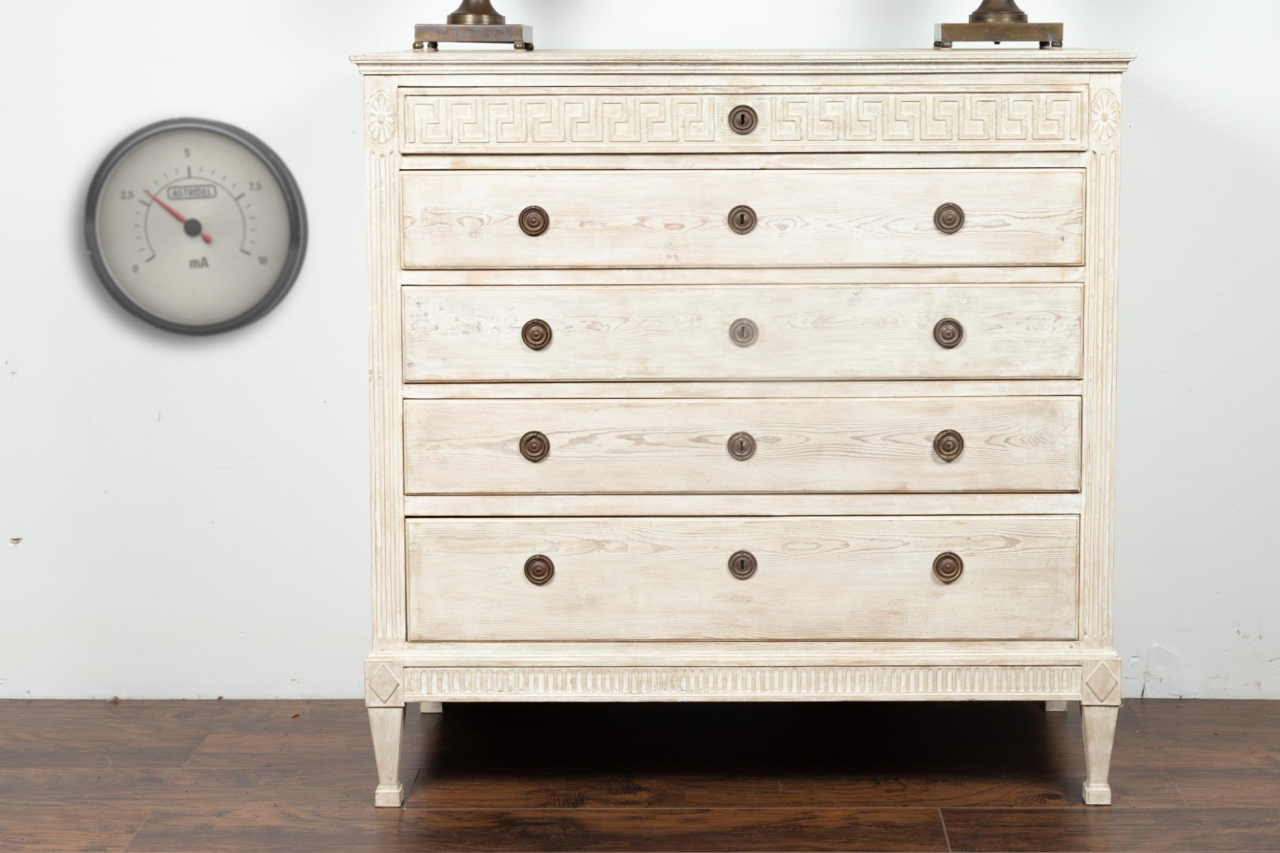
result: 3 mA
